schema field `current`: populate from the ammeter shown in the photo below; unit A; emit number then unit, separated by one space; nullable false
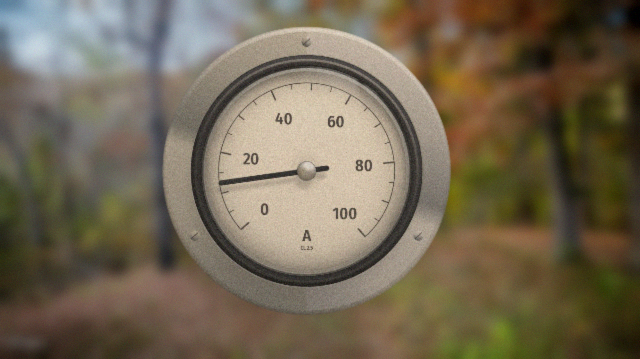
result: 12.5 A
